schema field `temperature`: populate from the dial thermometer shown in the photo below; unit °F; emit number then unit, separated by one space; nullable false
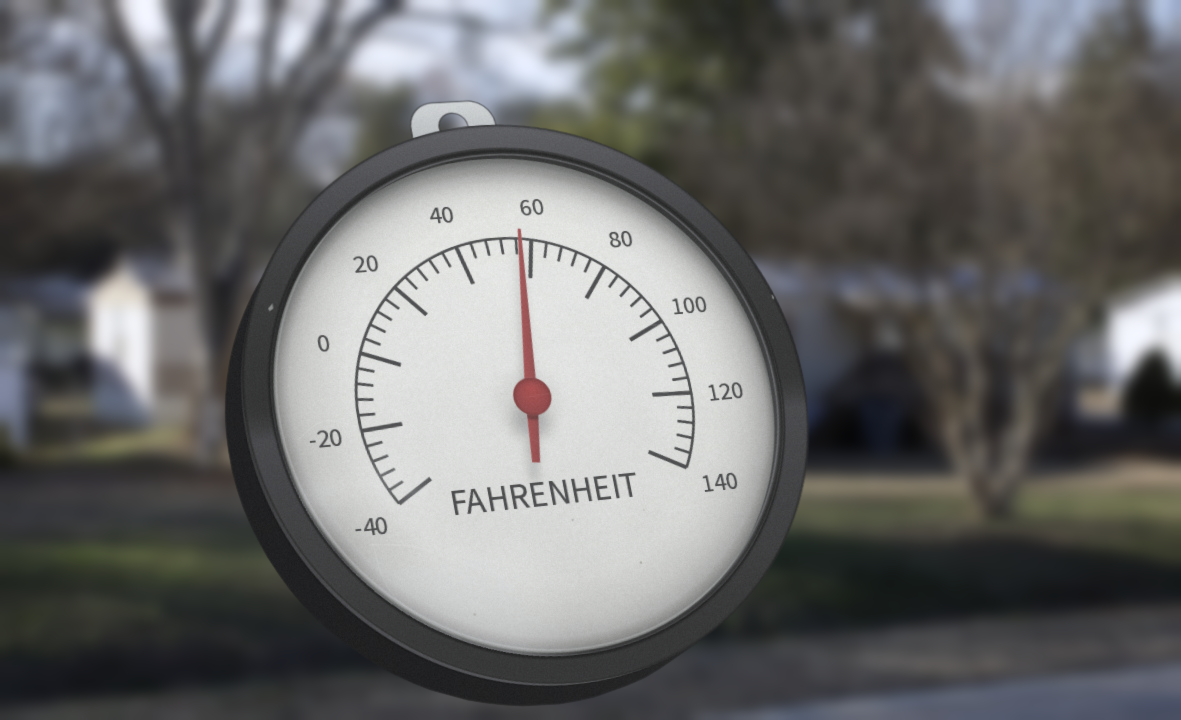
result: 56 °F
